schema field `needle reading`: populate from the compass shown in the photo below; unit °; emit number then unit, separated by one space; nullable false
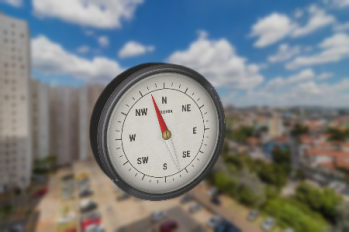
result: 340 °
